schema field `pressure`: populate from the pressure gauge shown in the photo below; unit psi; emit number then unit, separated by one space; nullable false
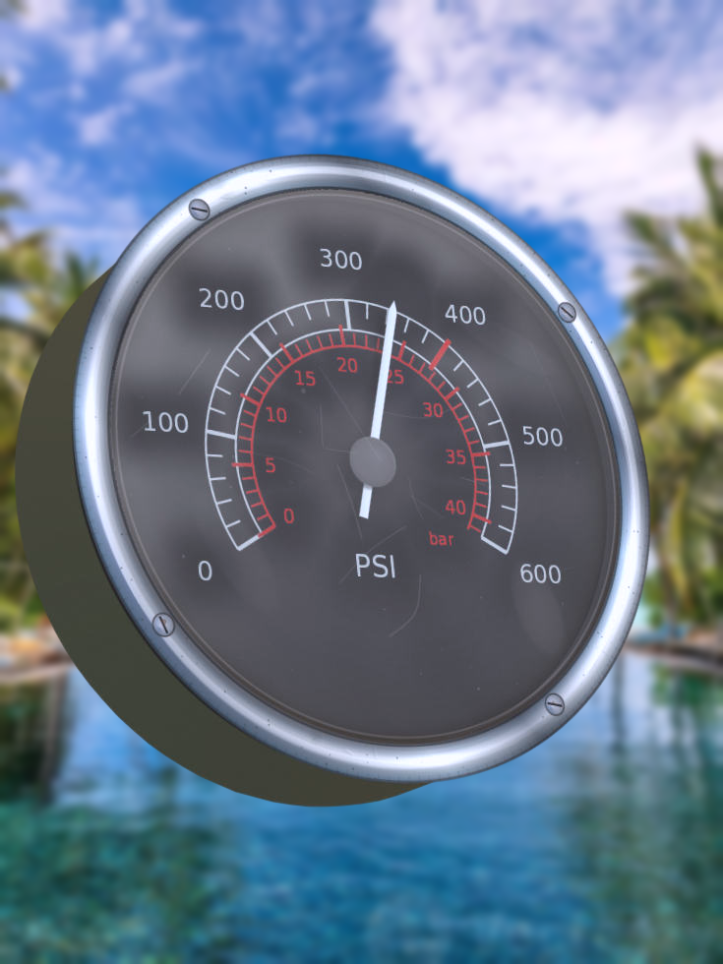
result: 340 psi
